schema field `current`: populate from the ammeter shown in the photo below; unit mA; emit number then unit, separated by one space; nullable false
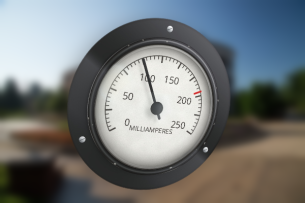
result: 100 mA
